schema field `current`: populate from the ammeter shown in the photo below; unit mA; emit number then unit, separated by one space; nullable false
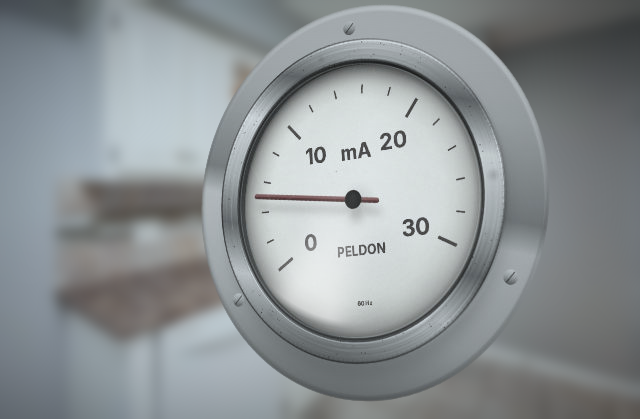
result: 5 mA
